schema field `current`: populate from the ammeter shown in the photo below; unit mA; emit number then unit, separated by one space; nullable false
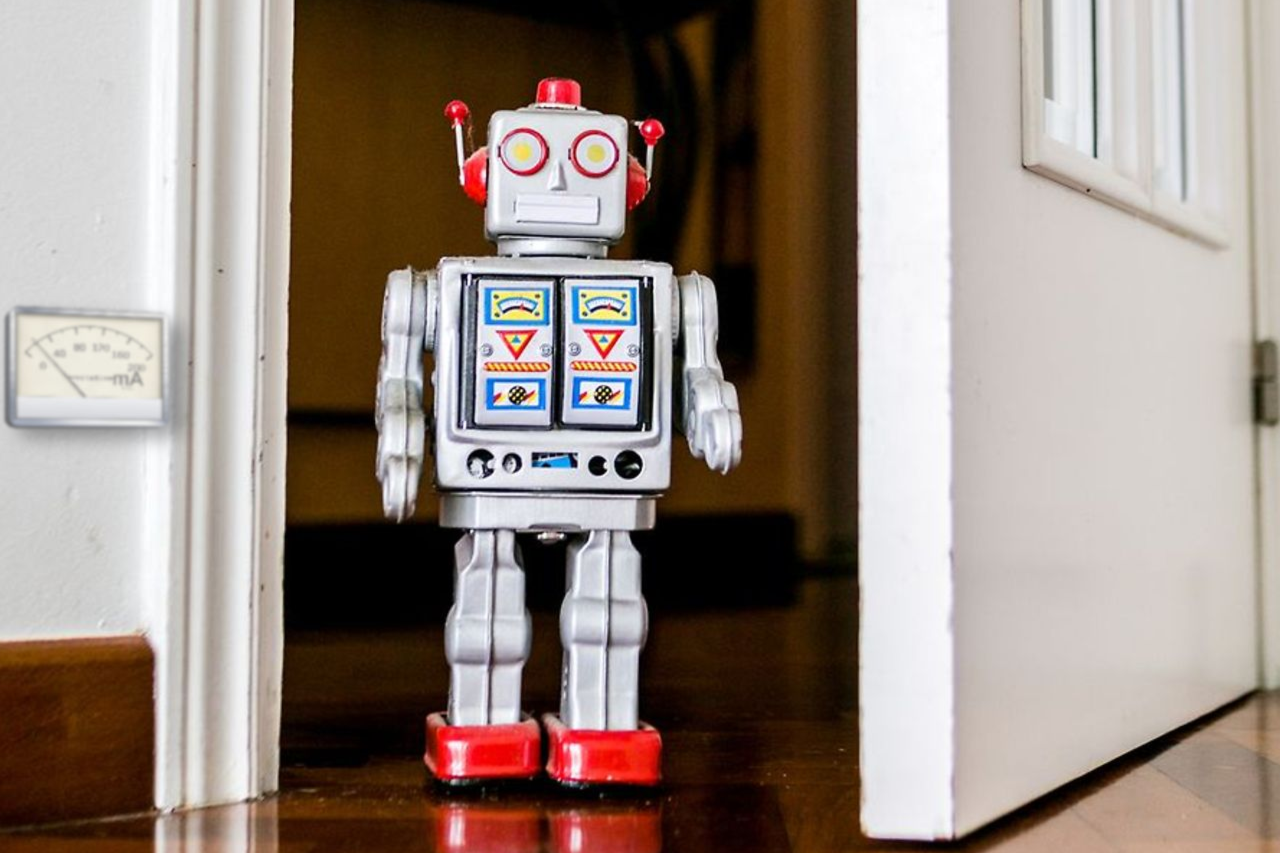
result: 20 mA
